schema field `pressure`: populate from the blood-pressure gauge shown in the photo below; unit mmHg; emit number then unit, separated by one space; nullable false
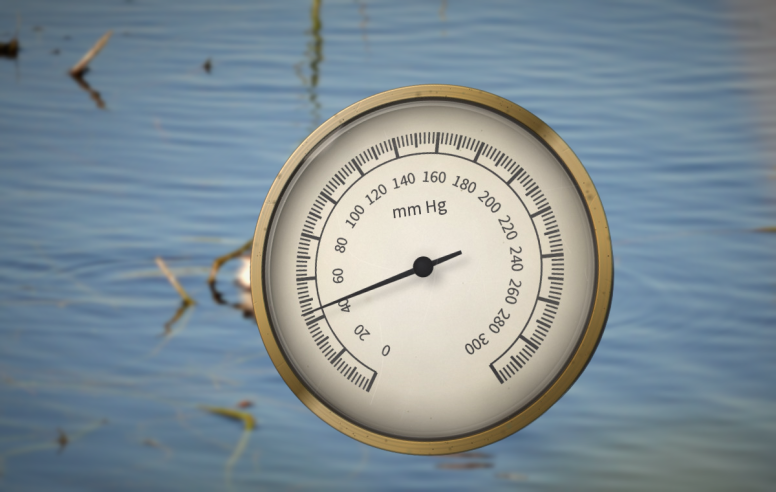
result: 44 mmHg
